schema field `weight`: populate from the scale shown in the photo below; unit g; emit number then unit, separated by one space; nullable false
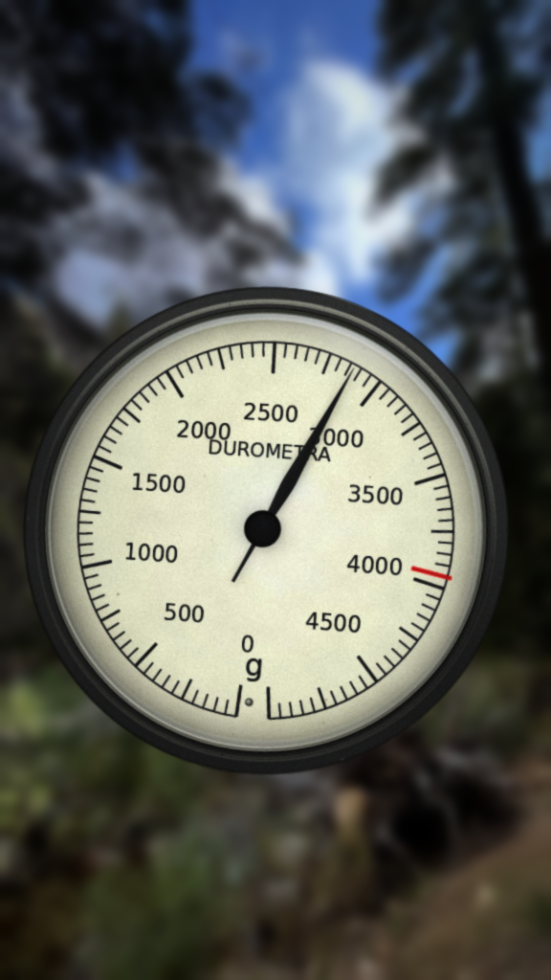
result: 2875 g
